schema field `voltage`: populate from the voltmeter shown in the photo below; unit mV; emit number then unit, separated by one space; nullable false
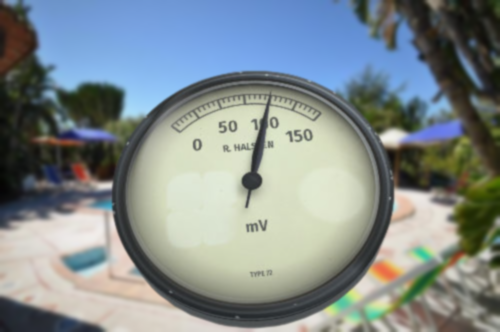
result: 100 mV
